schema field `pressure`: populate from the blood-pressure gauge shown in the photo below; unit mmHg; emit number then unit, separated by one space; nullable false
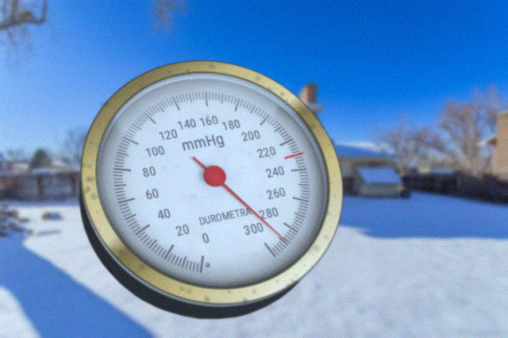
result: 290 mmHg
